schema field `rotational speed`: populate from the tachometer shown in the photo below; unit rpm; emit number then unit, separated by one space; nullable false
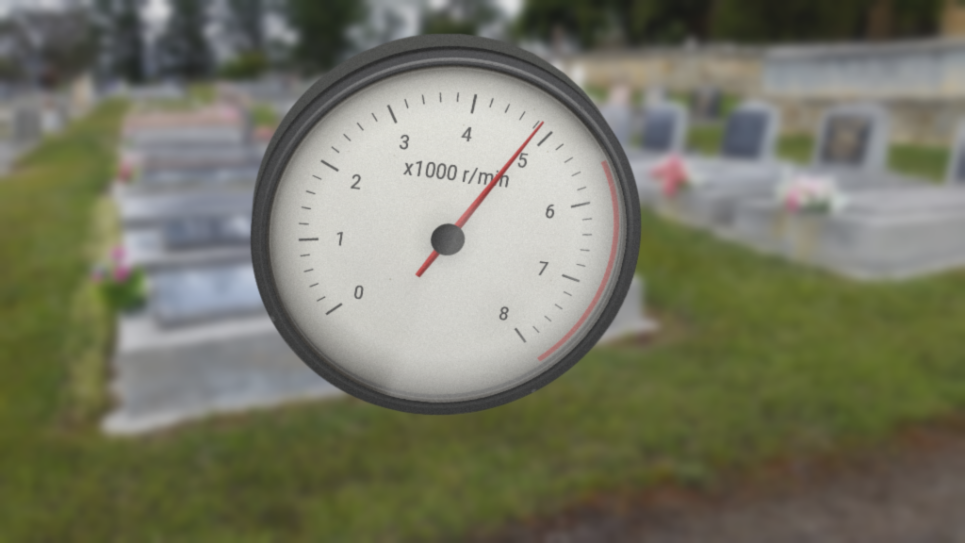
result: 4800 rpm
